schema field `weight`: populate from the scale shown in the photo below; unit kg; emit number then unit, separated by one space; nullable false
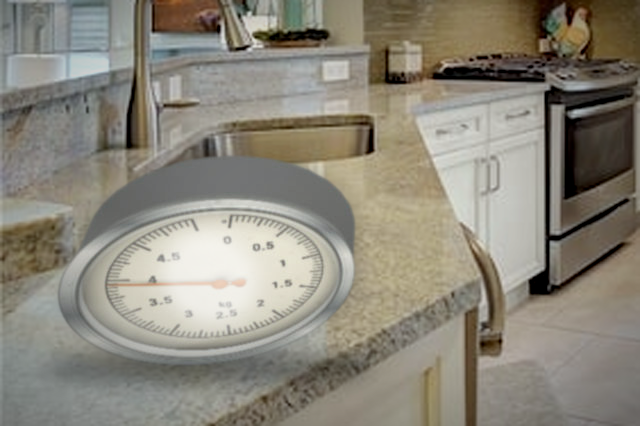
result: 4 kg
